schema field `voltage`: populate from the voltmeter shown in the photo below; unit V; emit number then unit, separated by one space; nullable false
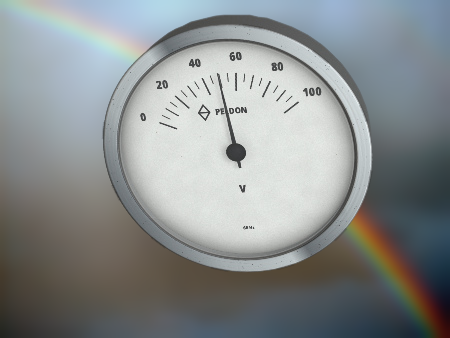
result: 50 V
